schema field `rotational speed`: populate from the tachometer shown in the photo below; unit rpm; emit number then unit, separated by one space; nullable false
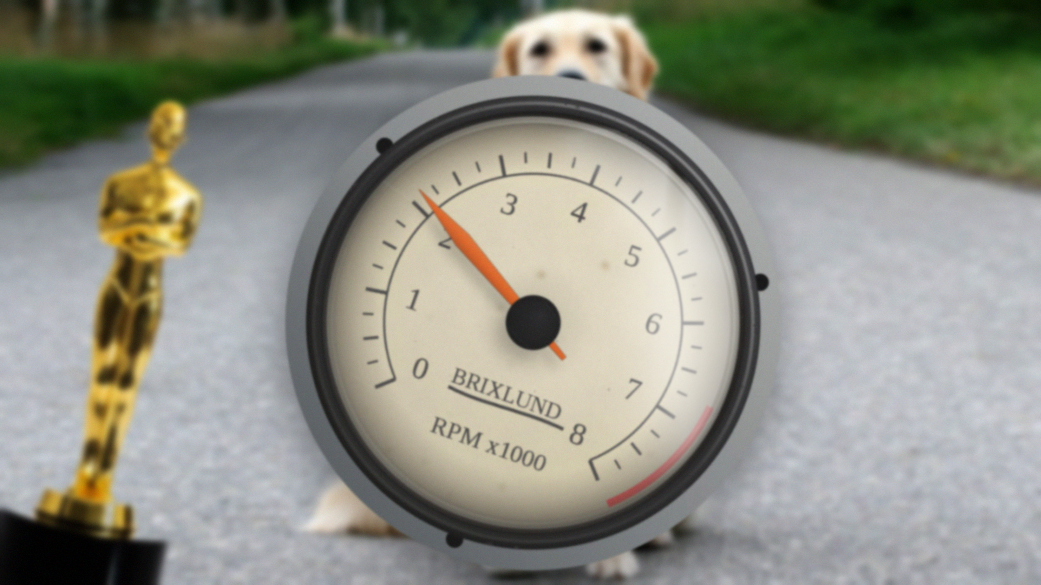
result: 2125 rpm
